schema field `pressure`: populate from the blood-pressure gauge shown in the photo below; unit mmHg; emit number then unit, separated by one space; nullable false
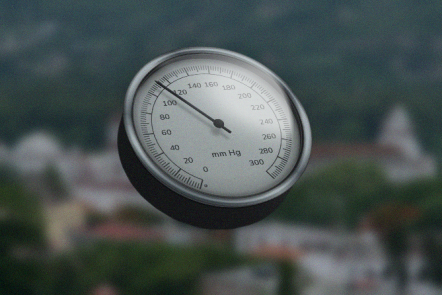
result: 110 mmHg
